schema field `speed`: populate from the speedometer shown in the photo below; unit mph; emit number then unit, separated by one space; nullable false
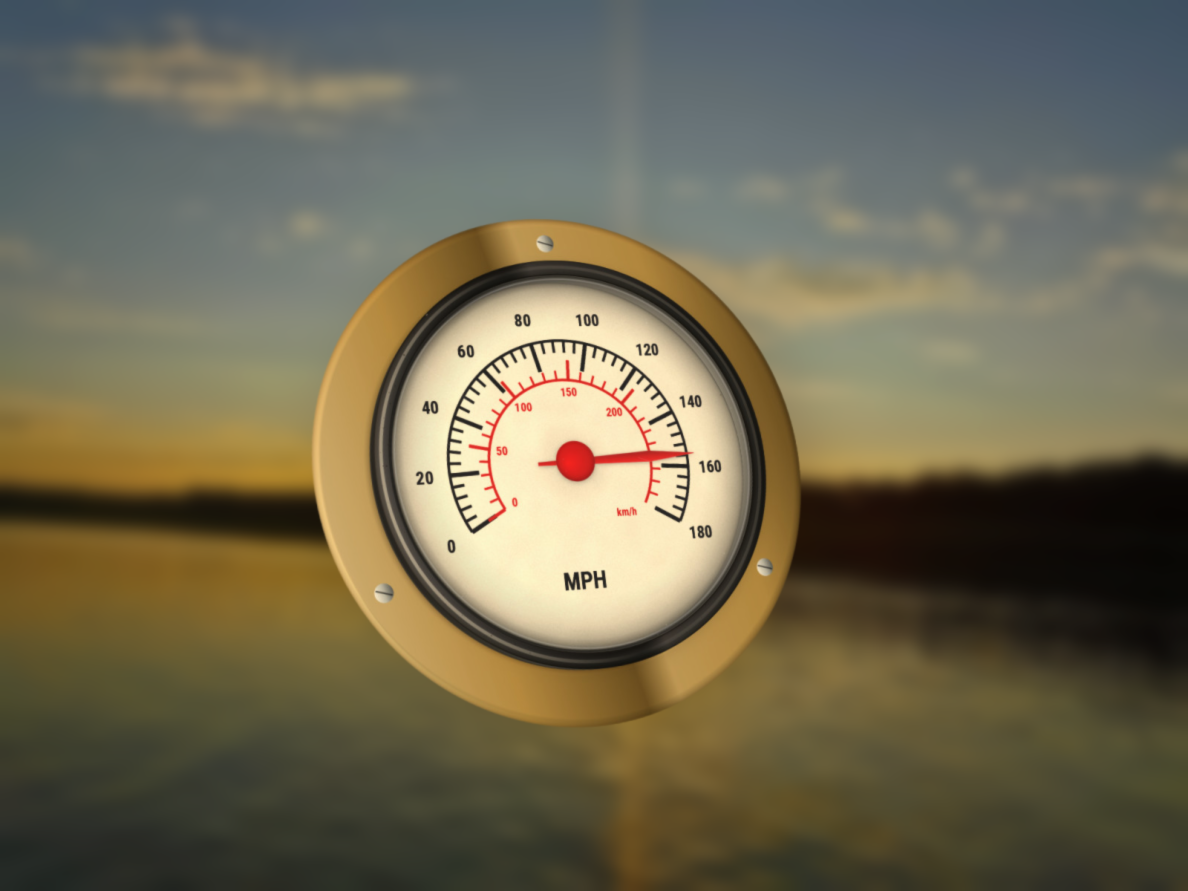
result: 156 mph
